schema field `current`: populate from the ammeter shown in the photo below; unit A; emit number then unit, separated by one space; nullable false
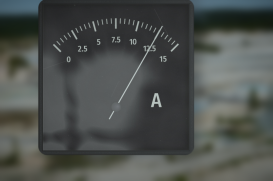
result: 12.5 A
